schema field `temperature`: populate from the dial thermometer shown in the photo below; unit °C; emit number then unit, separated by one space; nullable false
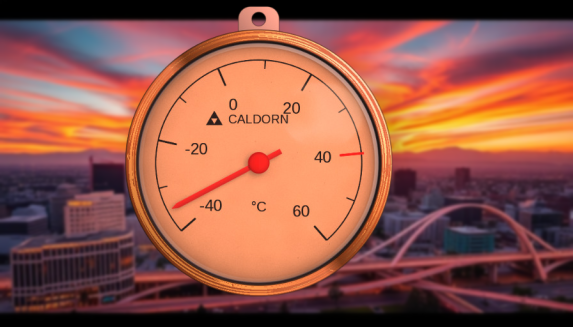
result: -35 °C
